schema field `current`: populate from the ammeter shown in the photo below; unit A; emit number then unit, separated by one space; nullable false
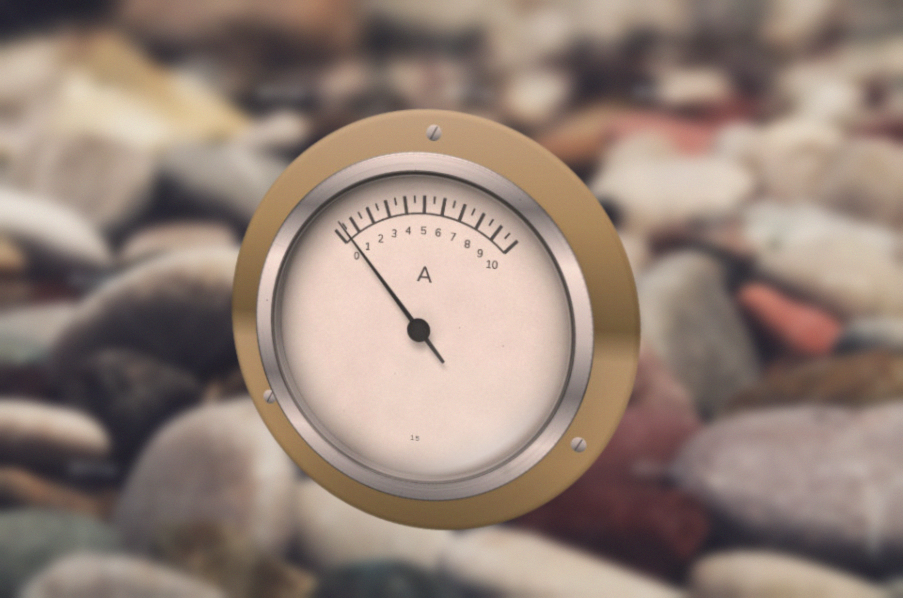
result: 0.5 A
